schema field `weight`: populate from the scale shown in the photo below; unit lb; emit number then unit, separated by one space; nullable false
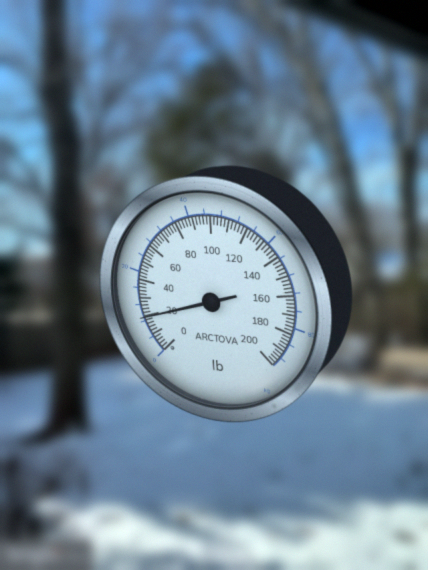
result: 20 lb
